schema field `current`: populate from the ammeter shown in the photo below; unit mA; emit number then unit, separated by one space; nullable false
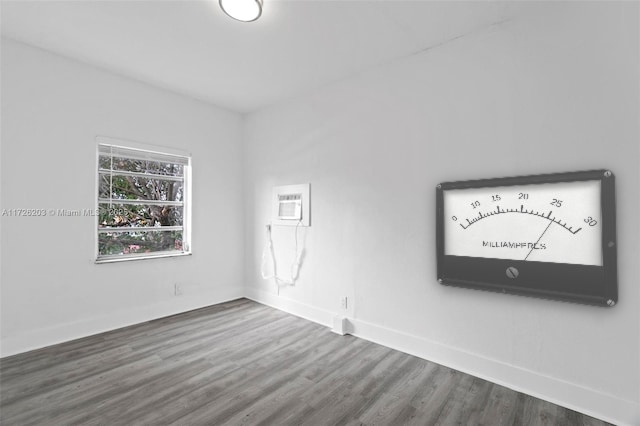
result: 26 mA
